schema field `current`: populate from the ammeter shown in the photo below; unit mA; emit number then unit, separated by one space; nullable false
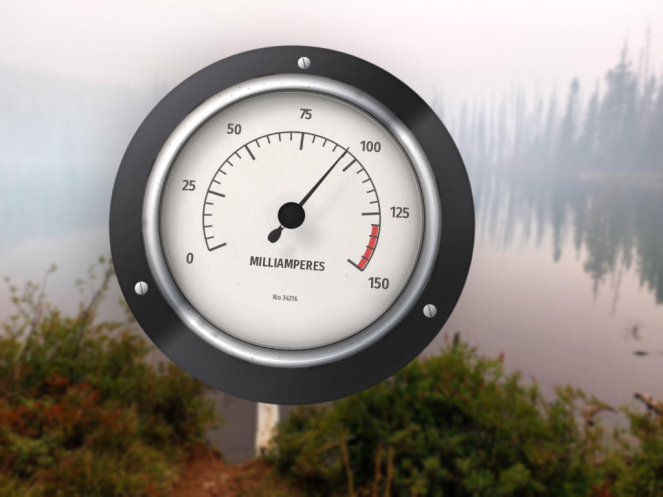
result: 95 mA
